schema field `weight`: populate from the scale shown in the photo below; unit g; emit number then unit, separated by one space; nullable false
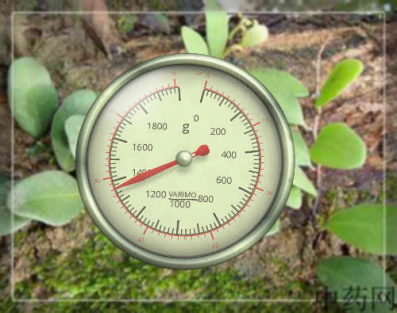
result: 1360 g
